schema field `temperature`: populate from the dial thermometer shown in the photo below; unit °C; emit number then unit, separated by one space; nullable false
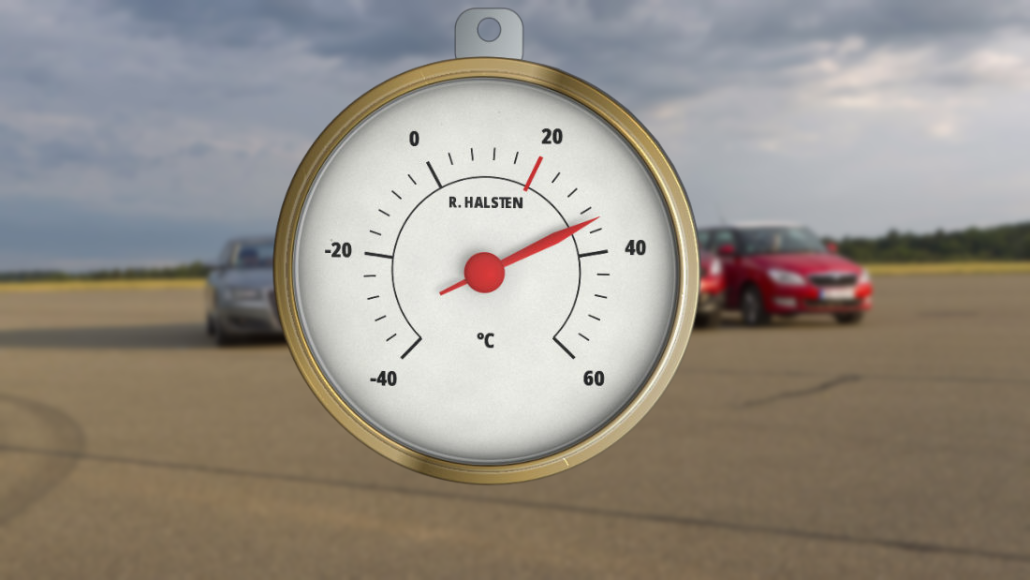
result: 34 °C
